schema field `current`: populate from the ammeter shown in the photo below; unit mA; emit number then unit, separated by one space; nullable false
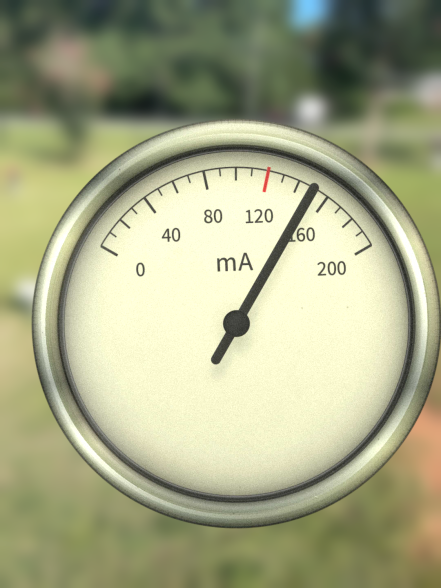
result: 150 mA
